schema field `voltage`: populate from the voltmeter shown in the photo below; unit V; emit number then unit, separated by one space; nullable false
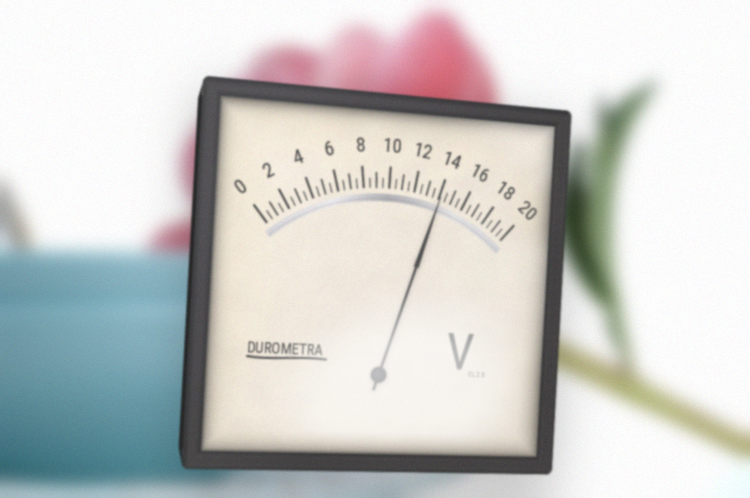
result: 14 V
